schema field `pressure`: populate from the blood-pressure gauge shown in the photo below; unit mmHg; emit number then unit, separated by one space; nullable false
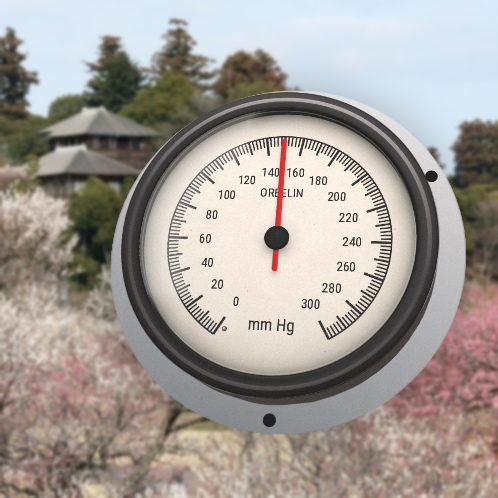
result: 150 mmHg
